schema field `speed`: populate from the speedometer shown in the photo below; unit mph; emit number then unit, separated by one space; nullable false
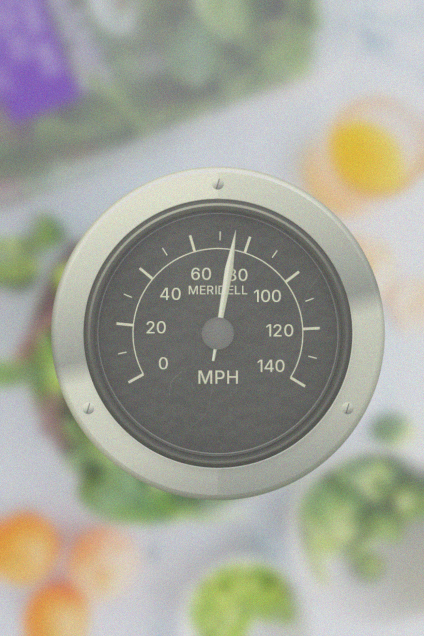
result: 75 mph
